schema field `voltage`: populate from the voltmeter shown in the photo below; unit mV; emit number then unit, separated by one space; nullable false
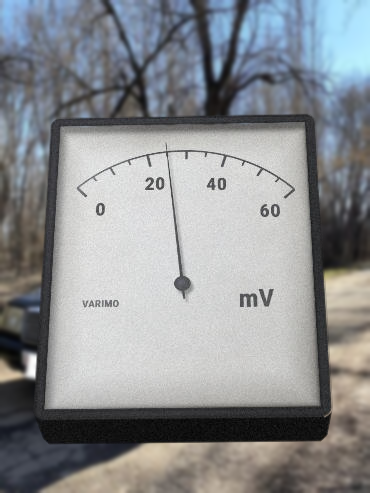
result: 25 mV
